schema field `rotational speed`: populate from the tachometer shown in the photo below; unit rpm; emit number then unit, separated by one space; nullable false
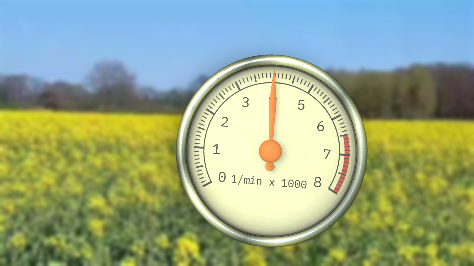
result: 4000 rpm
